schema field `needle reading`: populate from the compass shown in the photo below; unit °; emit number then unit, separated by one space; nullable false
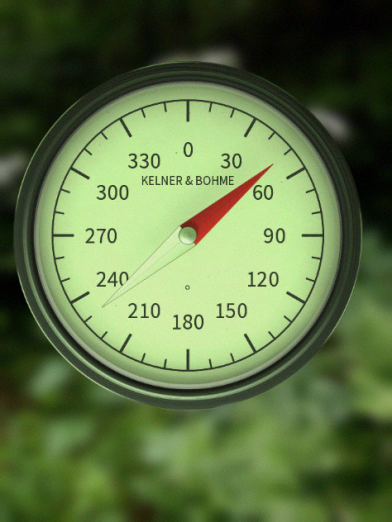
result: 50 °
